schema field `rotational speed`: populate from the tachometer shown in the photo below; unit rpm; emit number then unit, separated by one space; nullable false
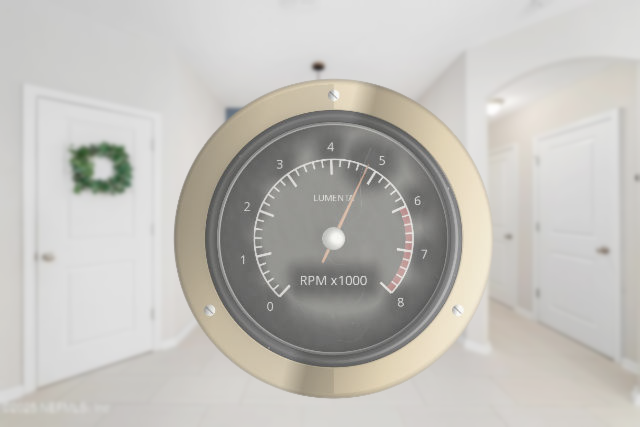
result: 4800 rpm
